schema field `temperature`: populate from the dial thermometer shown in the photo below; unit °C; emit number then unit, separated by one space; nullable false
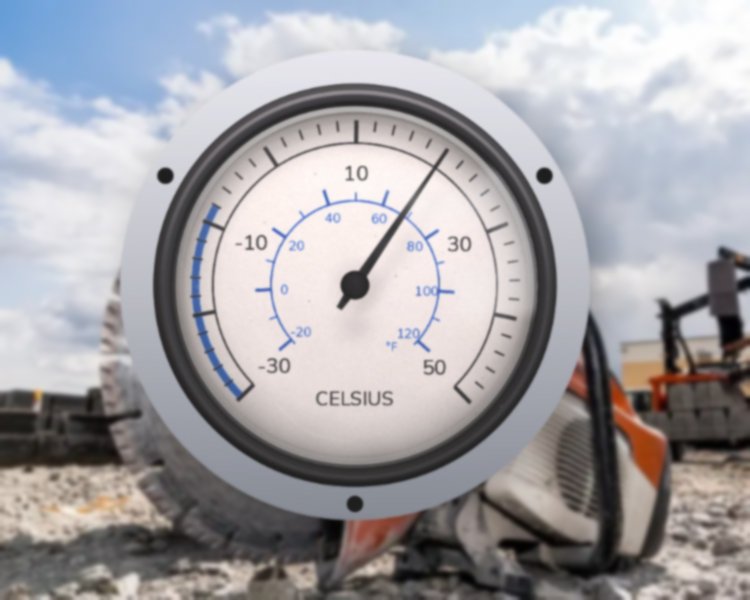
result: 20 °C
